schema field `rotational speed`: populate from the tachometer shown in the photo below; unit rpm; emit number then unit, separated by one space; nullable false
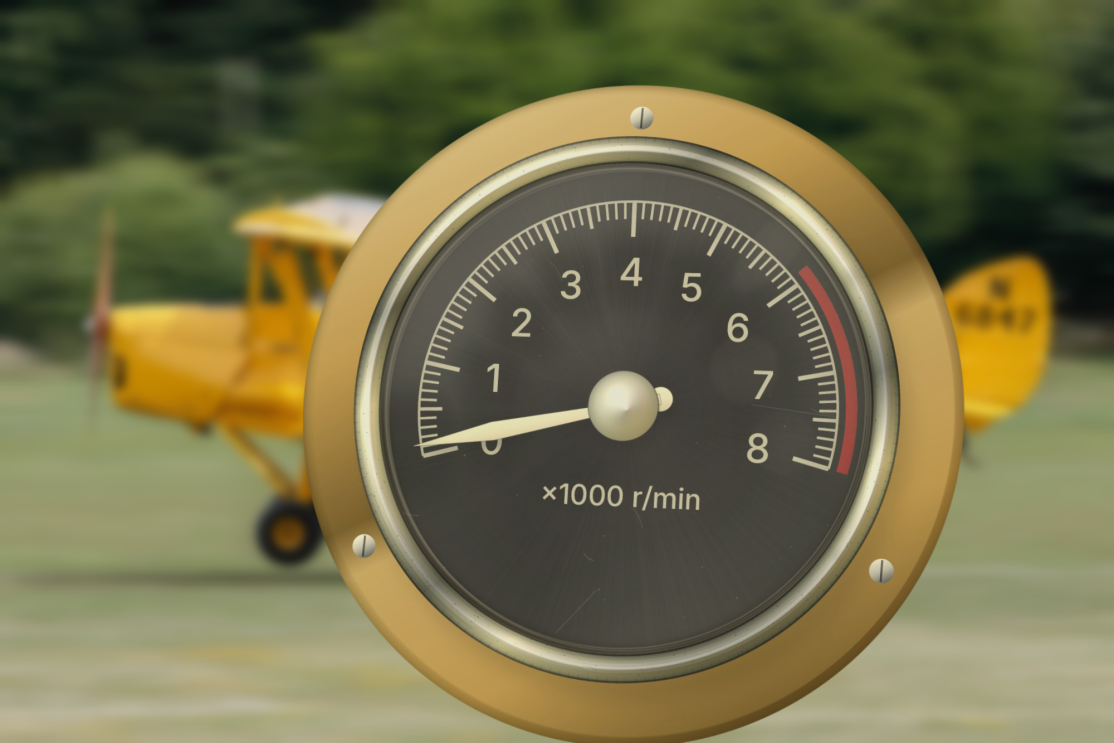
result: 100 rpm
